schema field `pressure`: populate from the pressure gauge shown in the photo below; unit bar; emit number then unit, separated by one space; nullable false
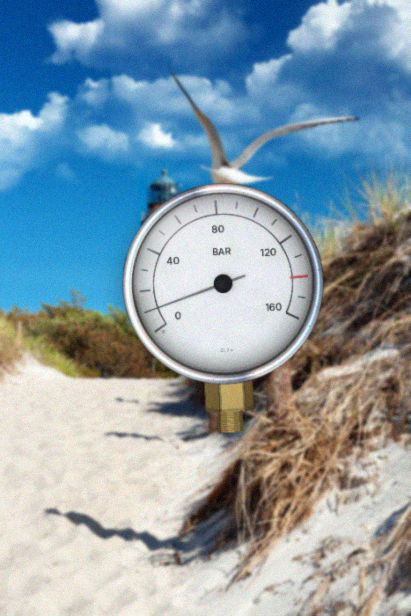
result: 10 bar
